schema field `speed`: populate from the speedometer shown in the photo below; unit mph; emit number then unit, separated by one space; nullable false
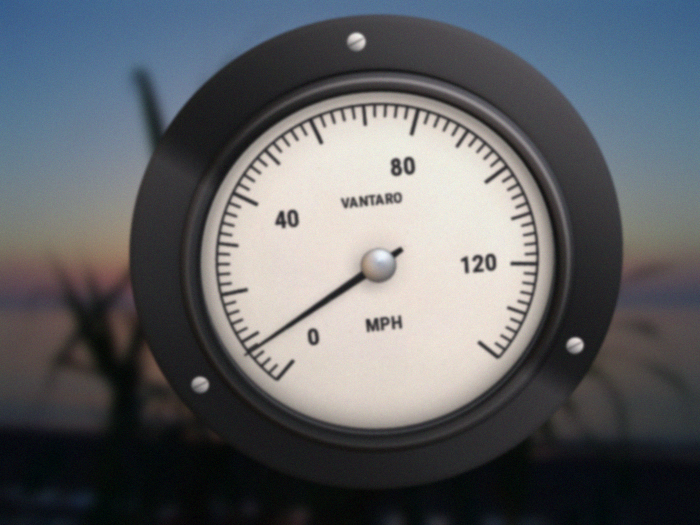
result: 8 mph
